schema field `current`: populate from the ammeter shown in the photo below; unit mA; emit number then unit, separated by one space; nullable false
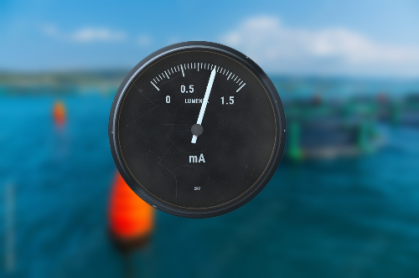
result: 1 mA
